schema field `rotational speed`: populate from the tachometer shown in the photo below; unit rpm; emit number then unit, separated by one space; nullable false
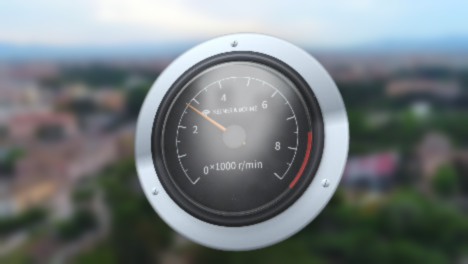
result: 2750 rpm
